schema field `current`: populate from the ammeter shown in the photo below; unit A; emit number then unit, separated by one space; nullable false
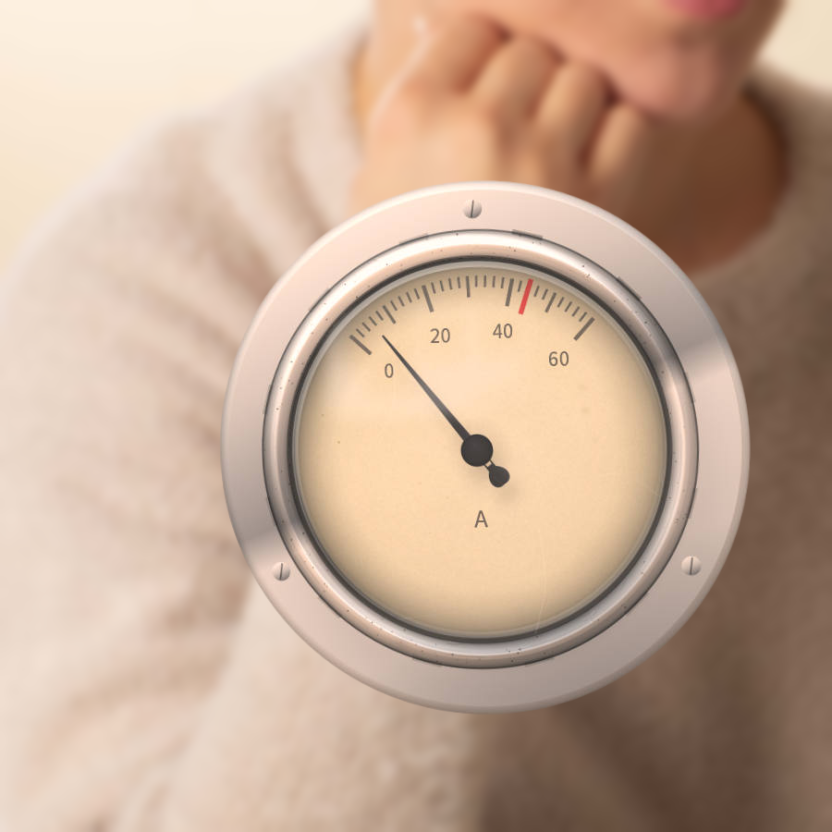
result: 6 A
